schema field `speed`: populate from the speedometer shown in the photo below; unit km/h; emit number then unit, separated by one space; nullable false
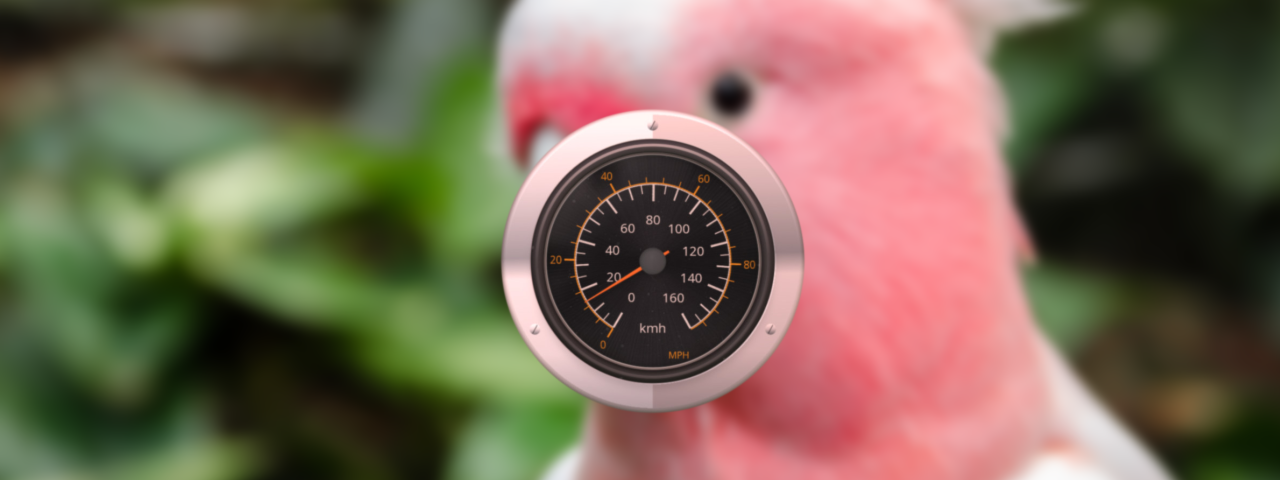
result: 15 km/h
